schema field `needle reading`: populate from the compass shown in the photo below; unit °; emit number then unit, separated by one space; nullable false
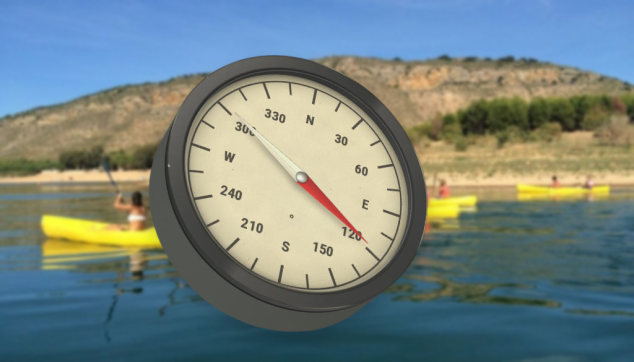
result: 120 °
